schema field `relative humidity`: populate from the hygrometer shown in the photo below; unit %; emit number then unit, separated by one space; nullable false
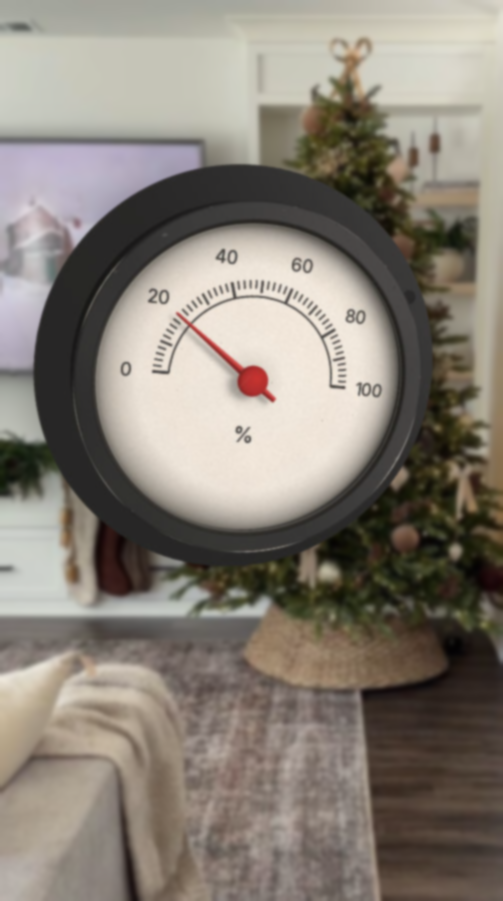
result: 20 %
